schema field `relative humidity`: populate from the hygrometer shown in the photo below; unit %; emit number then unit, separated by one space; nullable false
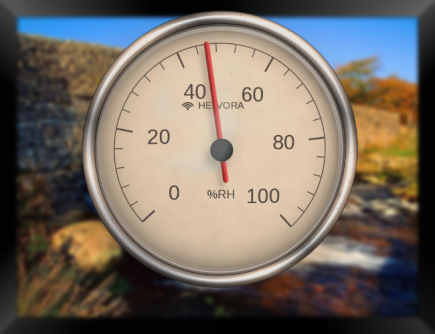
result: 46 %
